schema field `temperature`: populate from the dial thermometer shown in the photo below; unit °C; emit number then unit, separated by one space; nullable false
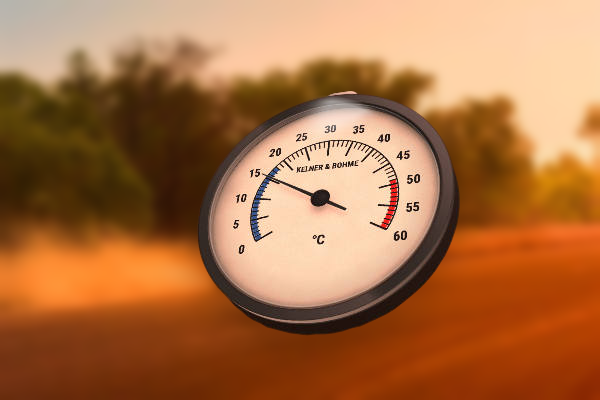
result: 15 °C
